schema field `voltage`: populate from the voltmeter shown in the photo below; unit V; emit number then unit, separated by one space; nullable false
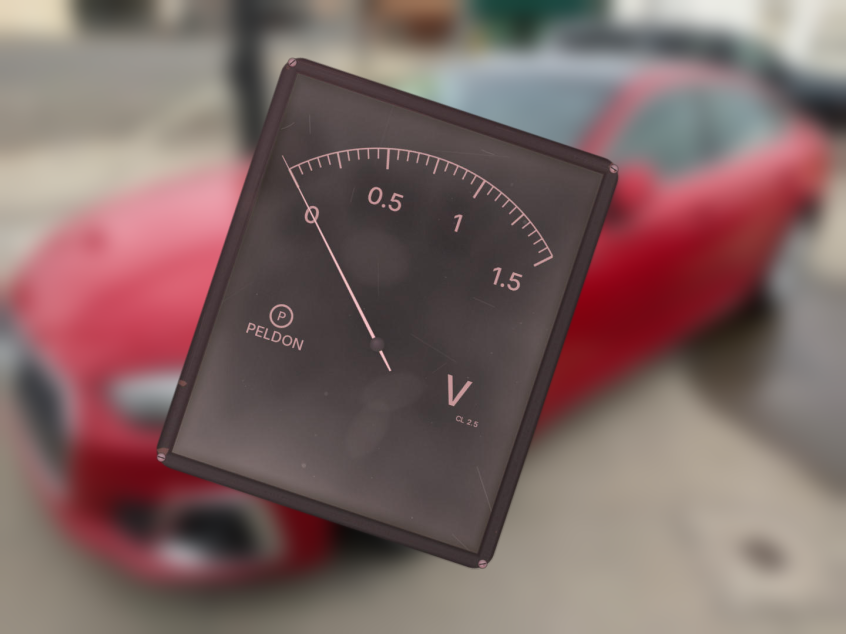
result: 0 V
